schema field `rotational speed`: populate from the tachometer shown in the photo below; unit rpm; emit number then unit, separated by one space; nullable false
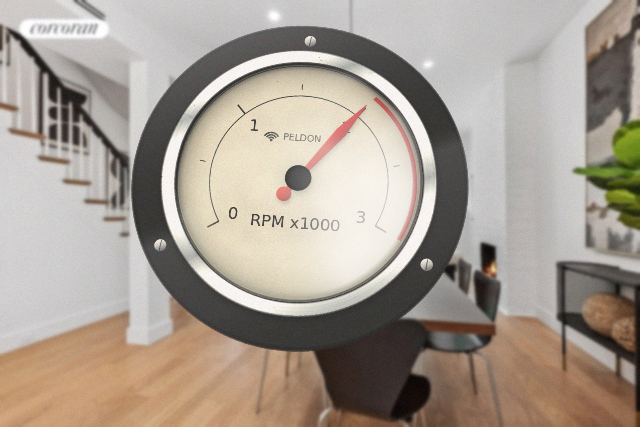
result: 2000 rpm
